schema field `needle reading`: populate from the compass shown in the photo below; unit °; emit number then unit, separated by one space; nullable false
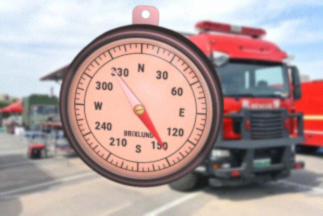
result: 145 °
